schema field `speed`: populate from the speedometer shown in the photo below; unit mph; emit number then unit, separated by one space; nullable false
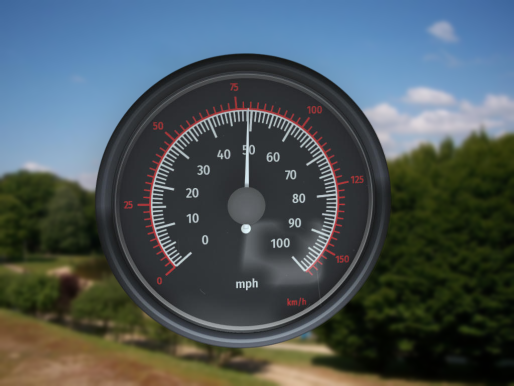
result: 49 mph
